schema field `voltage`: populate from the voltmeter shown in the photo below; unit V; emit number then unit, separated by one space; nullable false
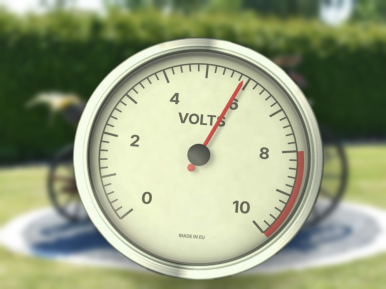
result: 5.9 V
